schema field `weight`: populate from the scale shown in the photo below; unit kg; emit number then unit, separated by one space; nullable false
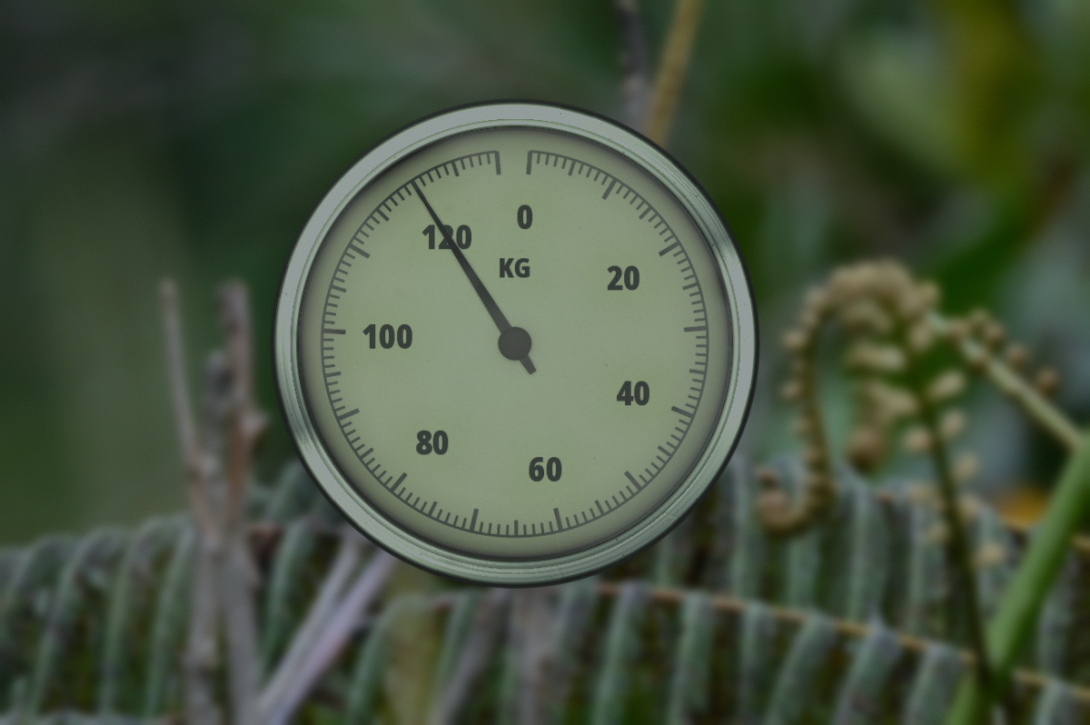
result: 120 kg
